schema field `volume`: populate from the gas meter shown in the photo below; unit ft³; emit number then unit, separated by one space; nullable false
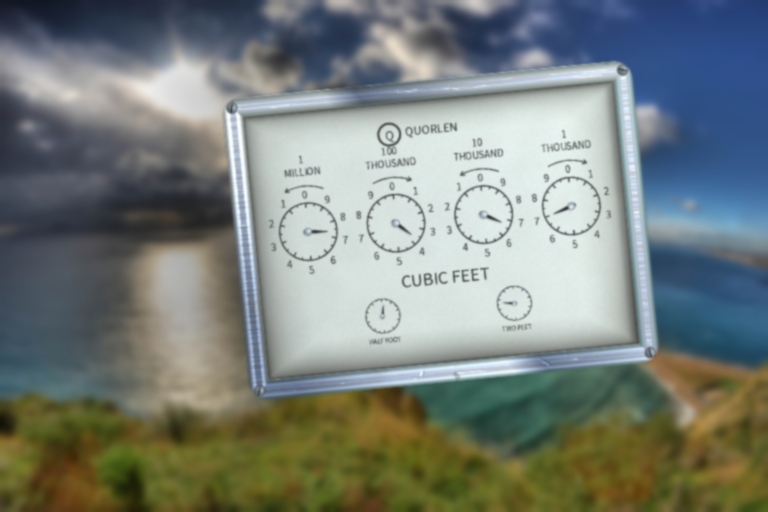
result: 736700 ft³
